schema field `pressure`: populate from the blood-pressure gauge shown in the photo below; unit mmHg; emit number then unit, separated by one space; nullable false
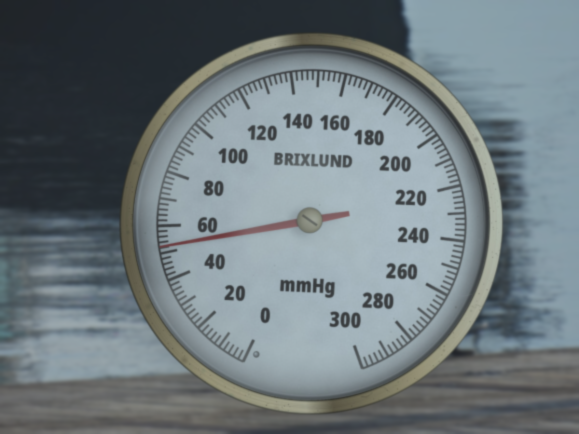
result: 52 mmHg
